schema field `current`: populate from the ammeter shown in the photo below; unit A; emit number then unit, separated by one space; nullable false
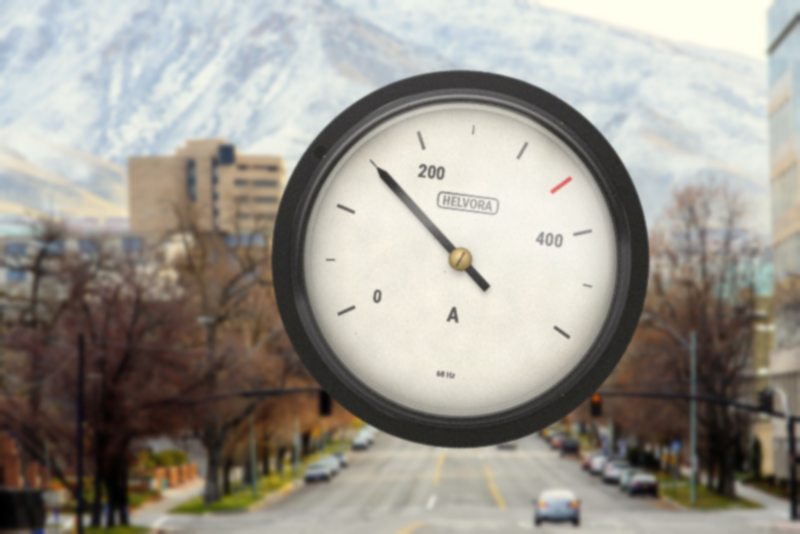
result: 150 A
